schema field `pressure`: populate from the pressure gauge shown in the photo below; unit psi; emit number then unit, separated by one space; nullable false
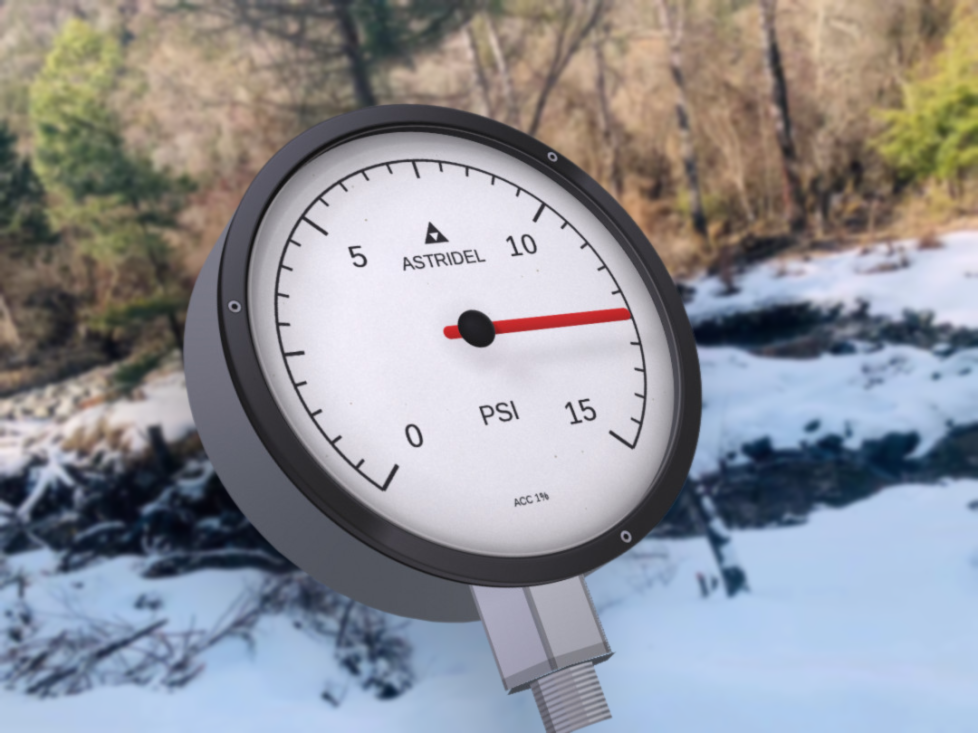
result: 12.5 psi
